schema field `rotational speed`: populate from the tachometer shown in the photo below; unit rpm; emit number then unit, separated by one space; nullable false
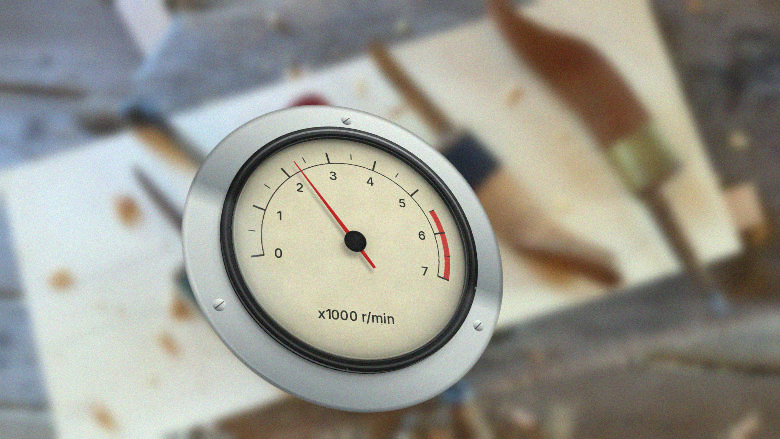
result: 2250 rpm
